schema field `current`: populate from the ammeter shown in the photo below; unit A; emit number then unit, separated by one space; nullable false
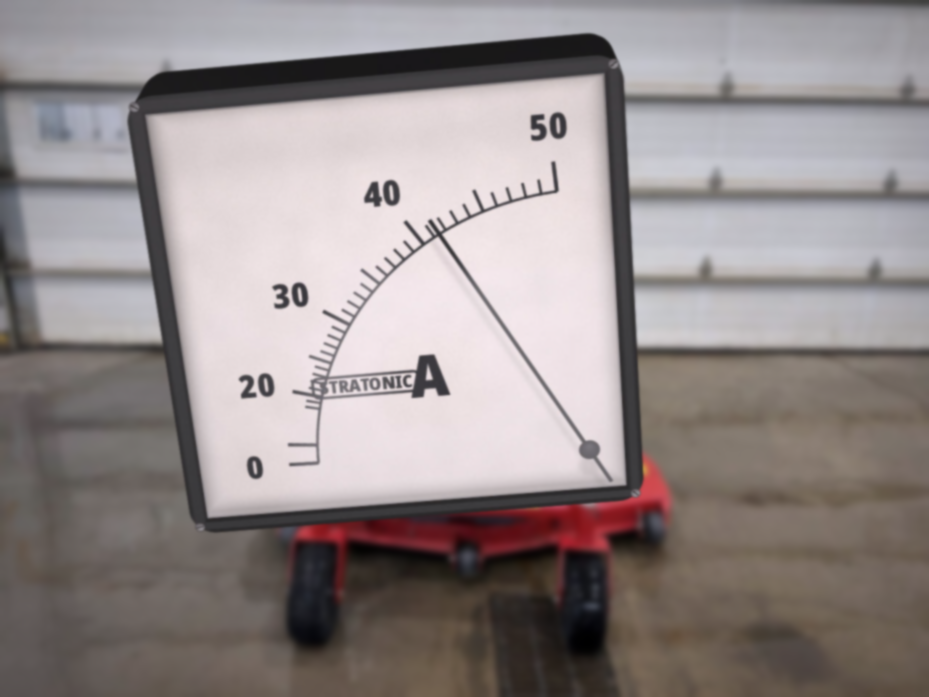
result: 41.5 A
